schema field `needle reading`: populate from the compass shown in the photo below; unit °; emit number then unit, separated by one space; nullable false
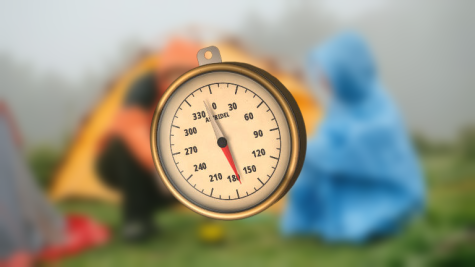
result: 170 °
